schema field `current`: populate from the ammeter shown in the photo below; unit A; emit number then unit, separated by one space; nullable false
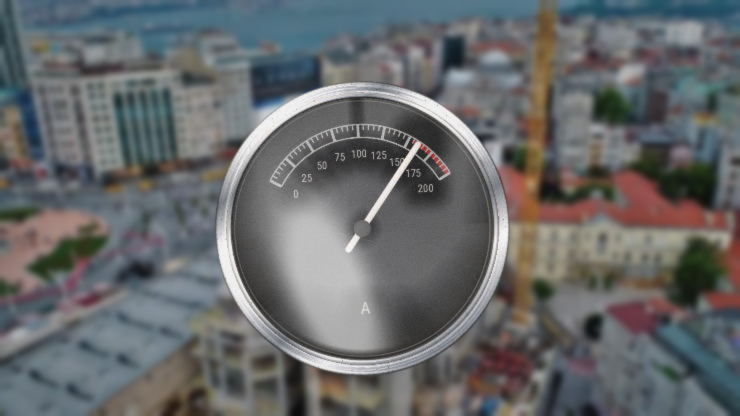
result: 160 A
